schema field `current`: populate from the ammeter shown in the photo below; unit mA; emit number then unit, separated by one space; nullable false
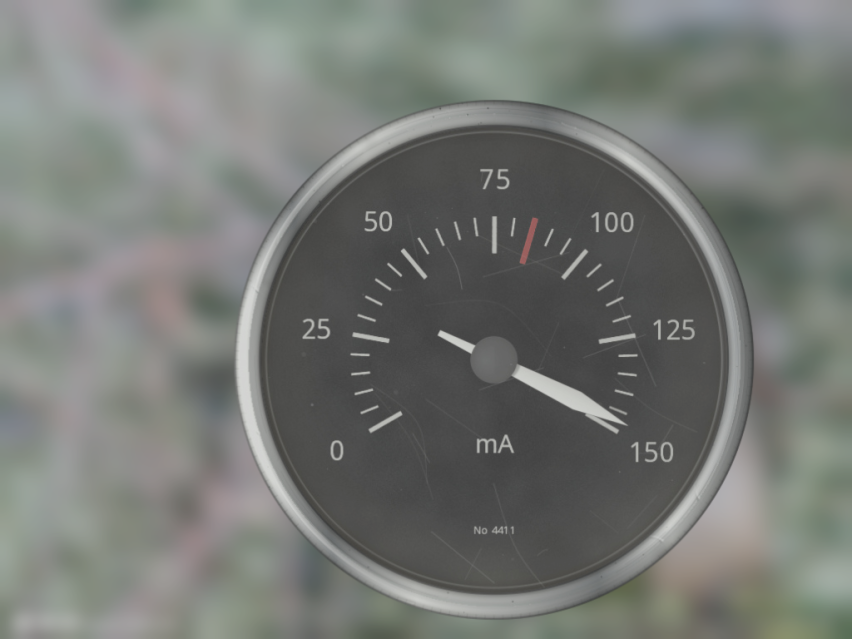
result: 147.5 mA
